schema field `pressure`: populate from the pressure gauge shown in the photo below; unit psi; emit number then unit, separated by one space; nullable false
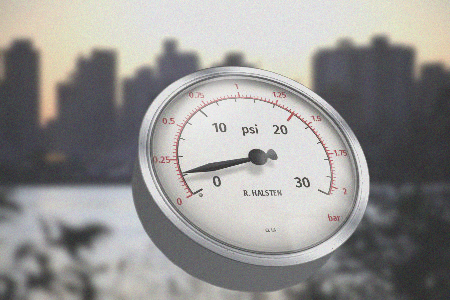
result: 2 psi
